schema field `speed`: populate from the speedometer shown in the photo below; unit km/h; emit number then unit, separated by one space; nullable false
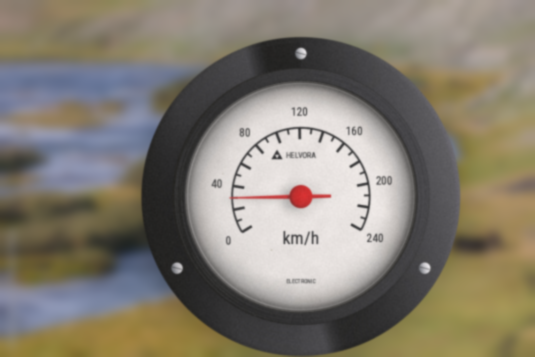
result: 30 km/h
